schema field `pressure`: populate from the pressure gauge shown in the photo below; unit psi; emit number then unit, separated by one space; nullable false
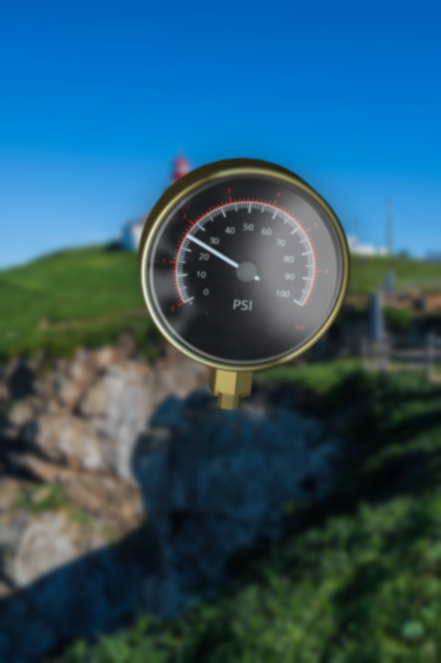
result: 25 psi
